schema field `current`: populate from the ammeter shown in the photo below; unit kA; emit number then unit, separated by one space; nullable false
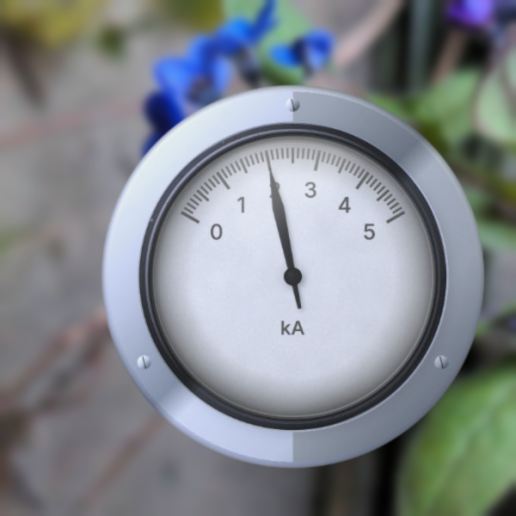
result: 2 kA
